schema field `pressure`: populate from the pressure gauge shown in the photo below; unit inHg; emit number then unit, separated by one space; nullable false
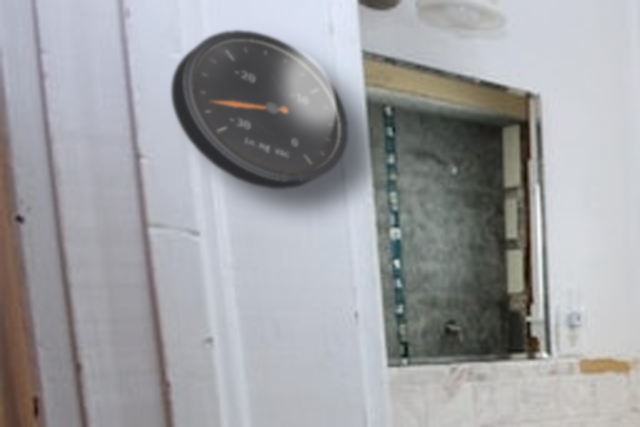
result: -27 inHg
